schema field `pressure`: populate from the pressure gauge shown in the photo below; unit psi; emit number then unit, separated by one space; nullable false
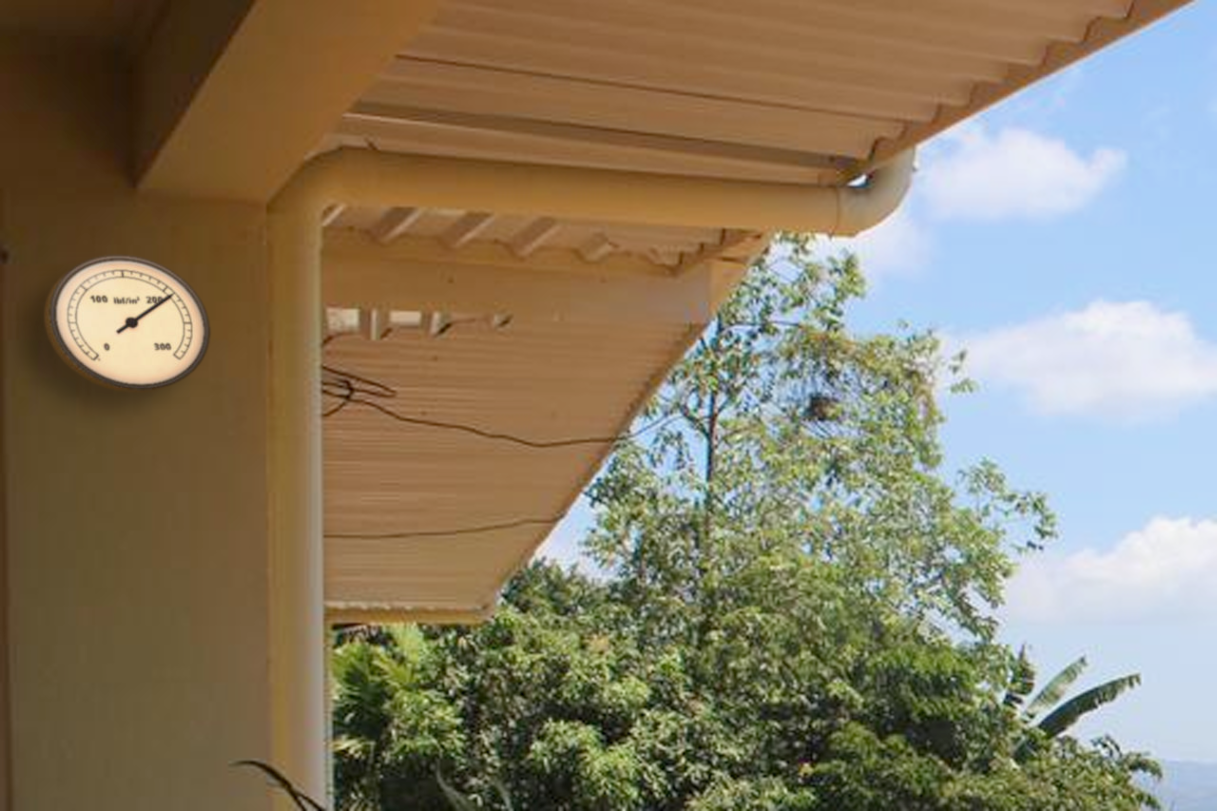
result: 210 psi
